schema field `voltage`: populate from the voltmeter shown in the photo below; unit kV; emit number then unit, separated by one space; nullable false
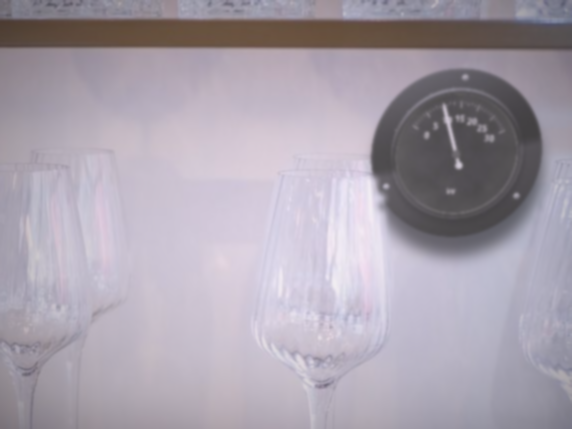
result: 10 kV
